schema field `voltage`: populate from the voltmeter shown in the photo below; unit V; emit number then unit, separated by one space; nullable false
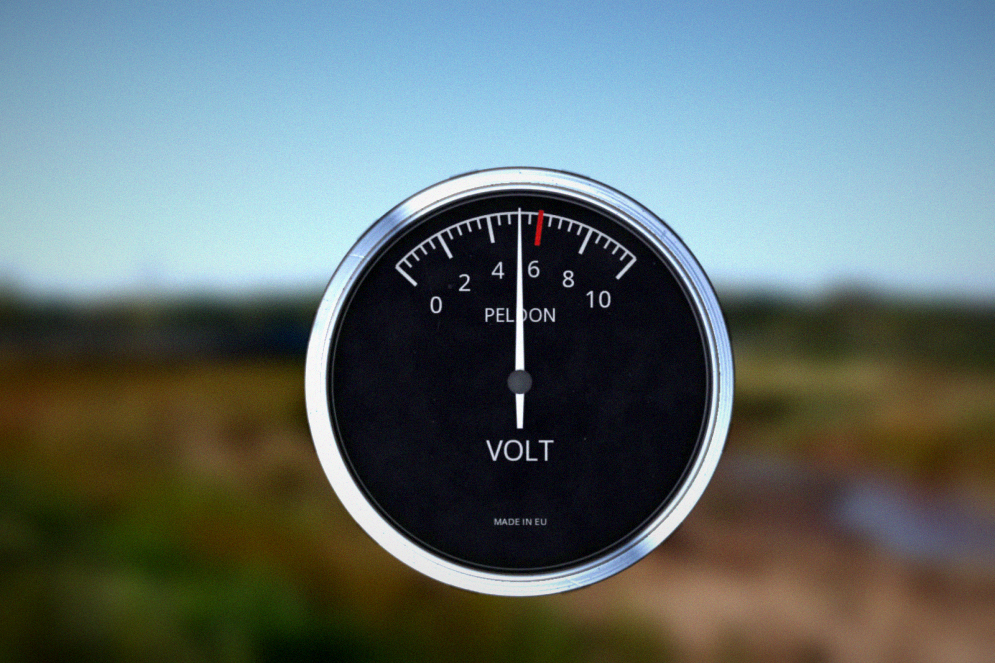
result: 5.2 V
